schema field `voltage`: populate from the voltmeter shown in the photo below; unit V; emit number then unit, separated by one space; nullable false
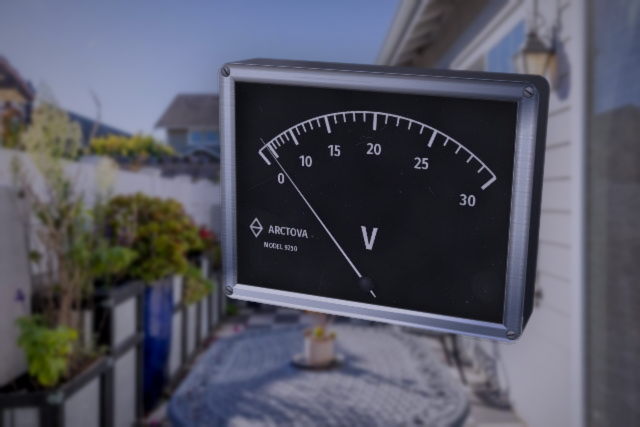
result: 5 V
